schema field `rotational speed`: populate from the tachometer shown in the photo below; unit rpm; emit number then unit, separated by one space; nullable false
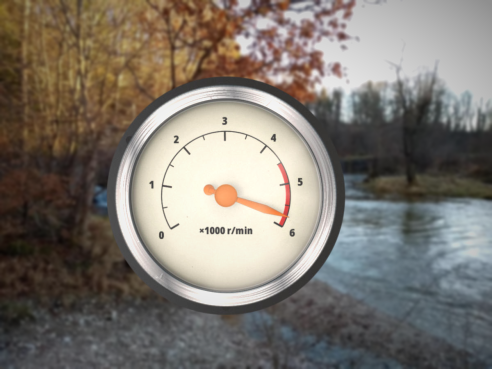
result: 5750 rpm
